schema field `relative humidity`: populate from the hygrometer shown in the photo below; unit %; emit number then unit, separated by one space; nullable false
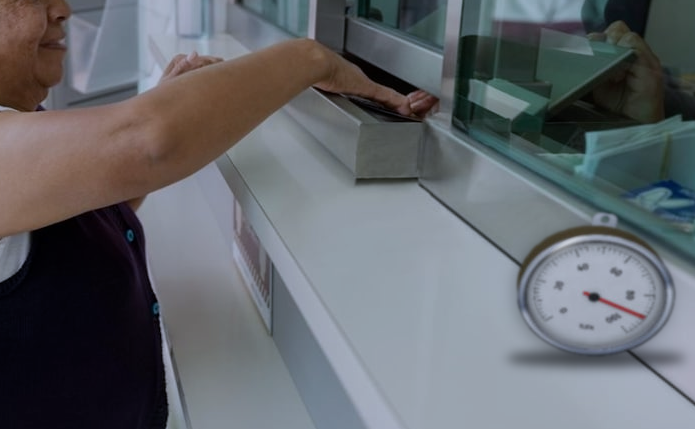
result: 90 %
